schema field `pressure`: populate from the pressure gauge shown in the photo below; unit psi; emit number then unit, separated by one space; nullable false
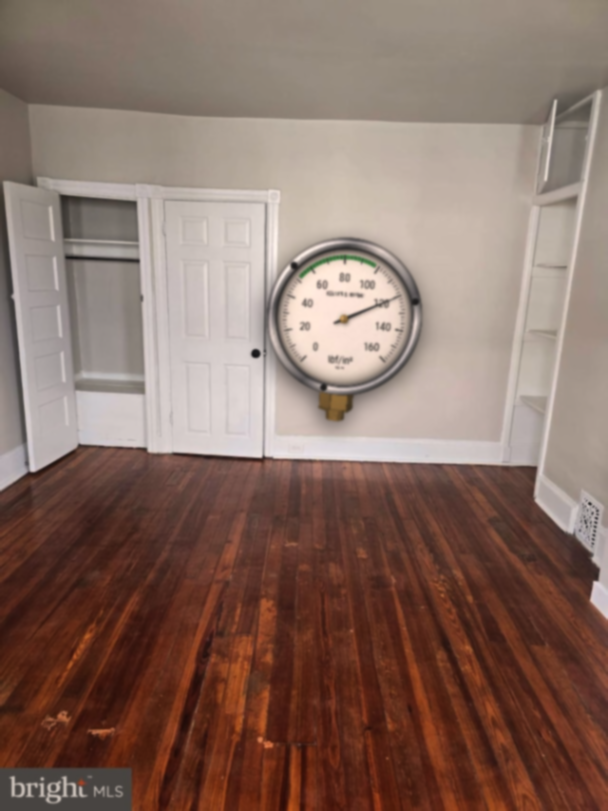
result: 120 psi
